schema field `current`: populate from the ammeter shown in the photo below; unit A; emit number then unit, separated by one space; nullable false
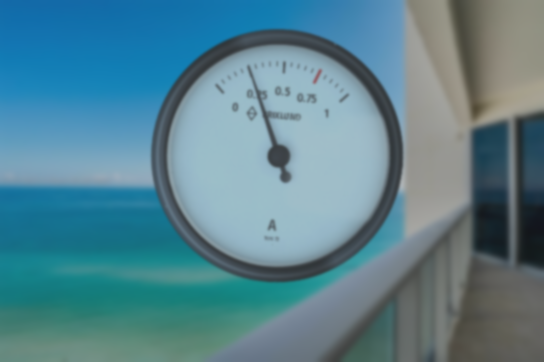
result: 0.25 A
